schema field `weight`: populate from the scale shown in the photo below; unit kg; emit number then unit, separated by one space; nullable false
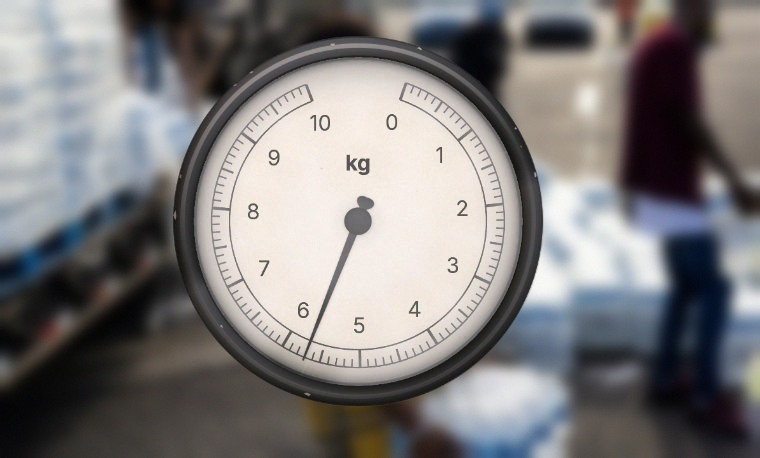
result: 5.7 kg
